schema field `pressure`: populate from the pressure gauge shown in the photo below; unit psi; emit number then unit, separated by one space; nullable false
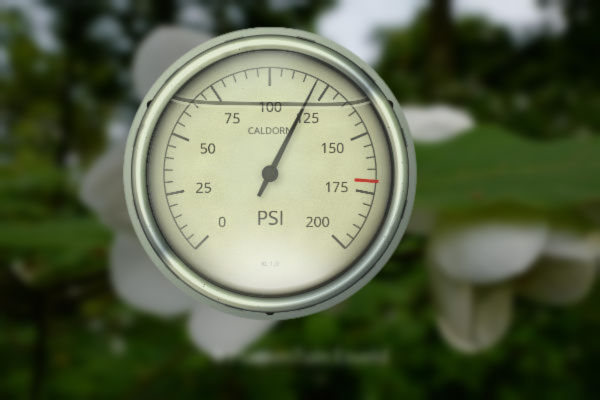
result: 120 psi
